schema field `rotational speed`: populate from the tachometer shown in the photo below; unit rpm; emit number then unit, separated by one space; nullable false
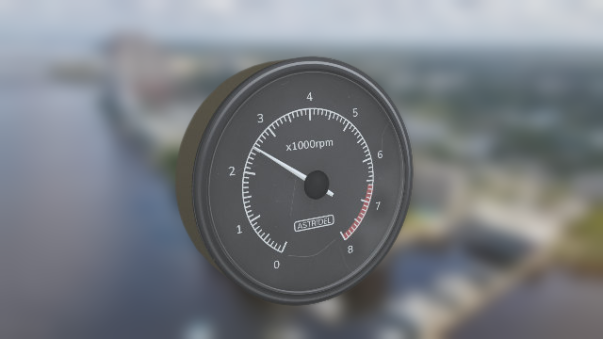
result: 2500 rpm
